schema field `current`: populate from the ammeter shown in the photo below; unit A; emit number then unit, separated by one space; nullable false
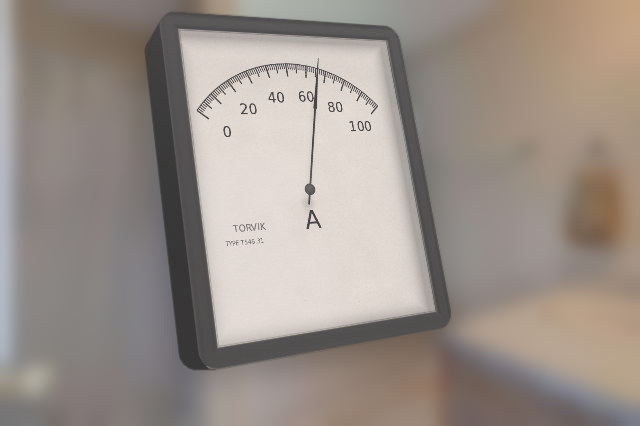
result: 65 A
